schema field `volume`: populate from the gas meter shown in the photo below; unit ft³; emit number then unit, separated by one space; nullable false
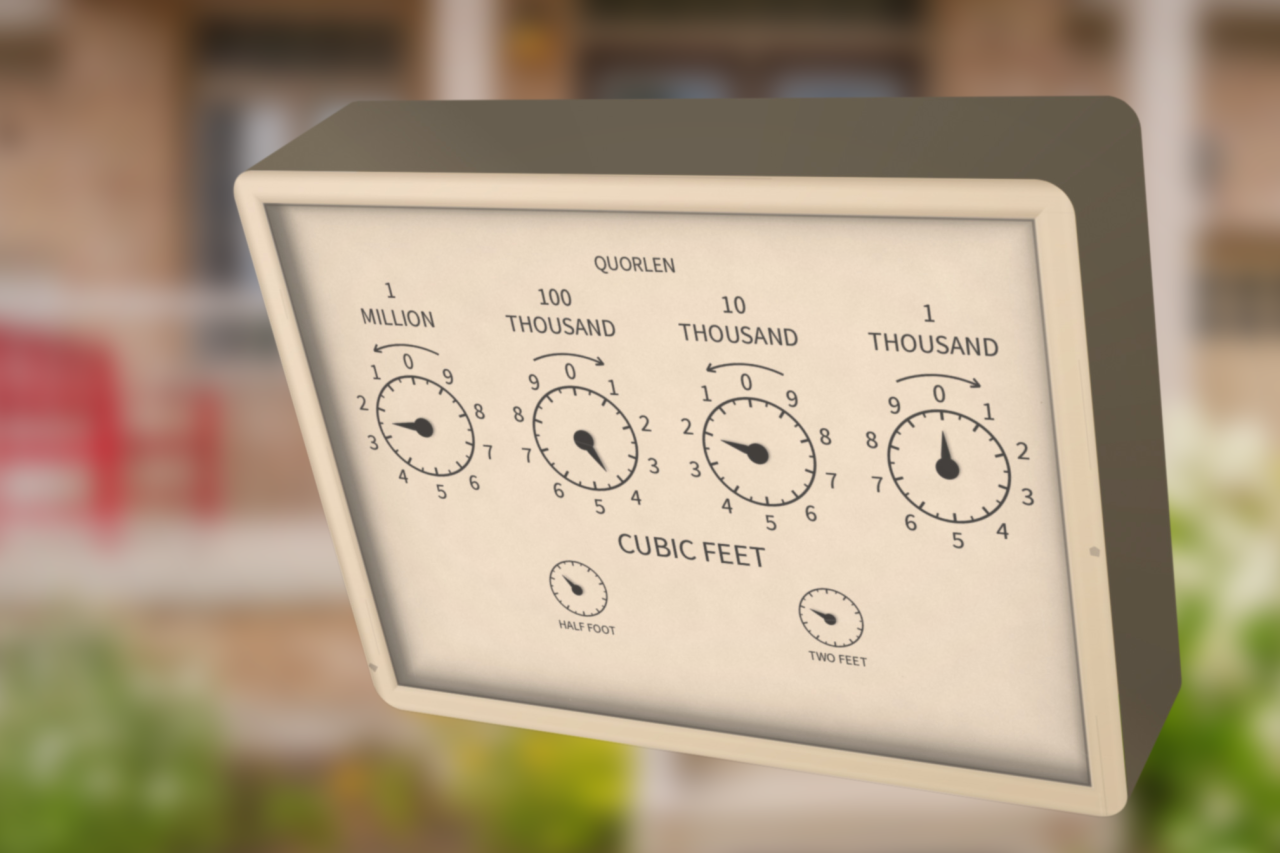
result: 242000 ft³
